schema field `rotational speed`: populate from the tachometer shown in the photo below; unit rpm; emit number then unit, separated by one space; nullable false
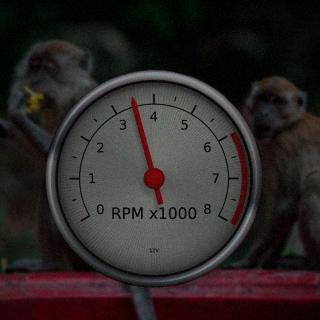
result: 3500 rpm
